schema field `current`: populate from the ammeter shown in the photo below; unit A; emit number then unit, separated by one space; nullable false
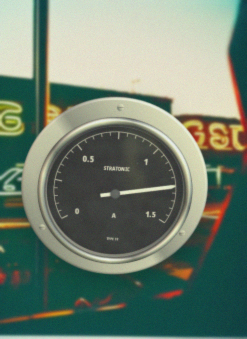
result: 1.25 A
